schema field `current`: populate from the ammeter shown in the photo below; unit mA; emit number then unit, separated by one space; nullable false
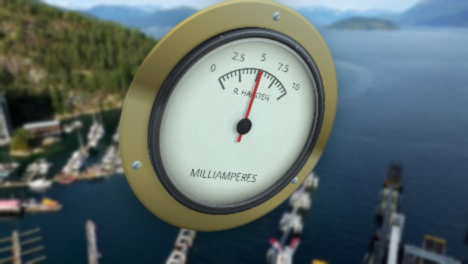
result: 5 mA
